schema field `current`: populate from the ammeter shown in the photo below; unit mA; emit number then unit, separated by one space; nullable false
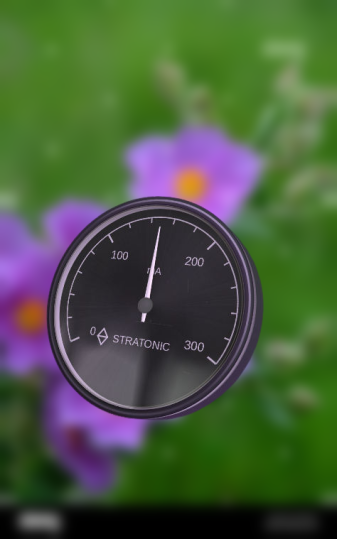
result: 150 mA
